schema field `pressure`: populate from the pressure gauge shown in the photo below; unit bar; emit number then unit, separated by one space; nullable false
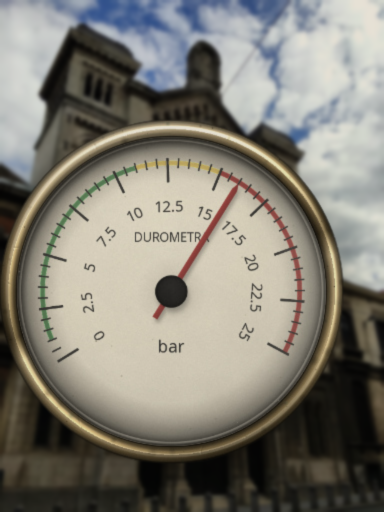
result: 16 bar
